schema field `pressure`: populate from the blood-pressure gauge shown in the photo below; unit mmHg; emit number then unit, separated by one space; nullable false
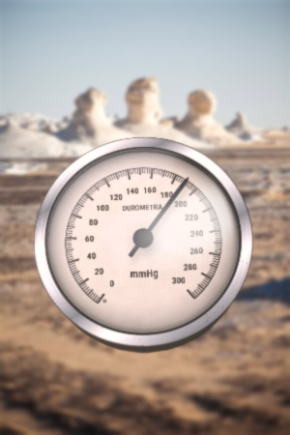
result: 190 mmHg
